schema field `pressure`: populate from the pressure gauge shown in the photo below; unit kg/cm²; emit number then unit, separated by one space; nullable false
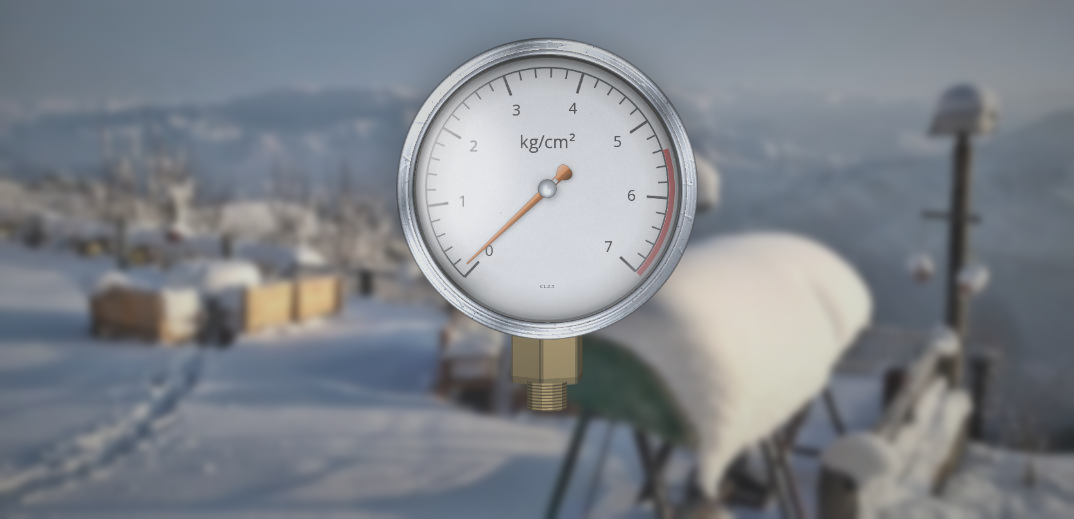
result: 0.1 kg/cm²
